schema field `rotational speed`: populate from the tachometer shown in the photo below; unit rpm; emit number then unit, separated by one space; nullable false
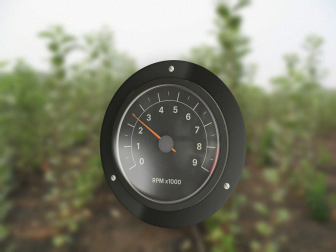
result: 2500 rpm
